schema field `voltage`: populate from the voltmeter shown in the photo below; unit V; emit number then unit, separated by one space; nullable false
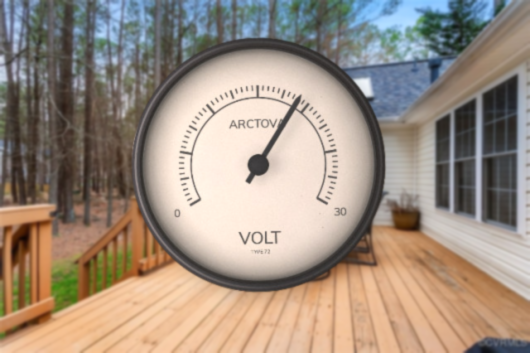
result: 19 V
